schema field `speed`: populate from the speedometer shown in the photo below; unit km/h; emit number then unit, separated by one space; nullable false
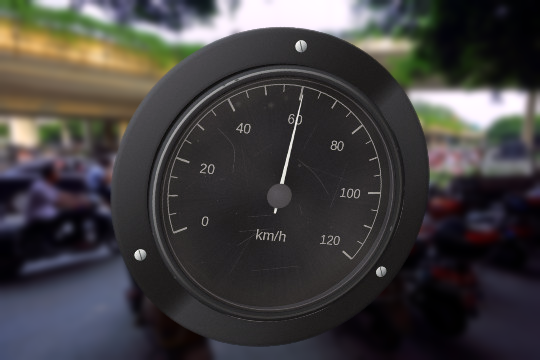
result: 60 km/h
